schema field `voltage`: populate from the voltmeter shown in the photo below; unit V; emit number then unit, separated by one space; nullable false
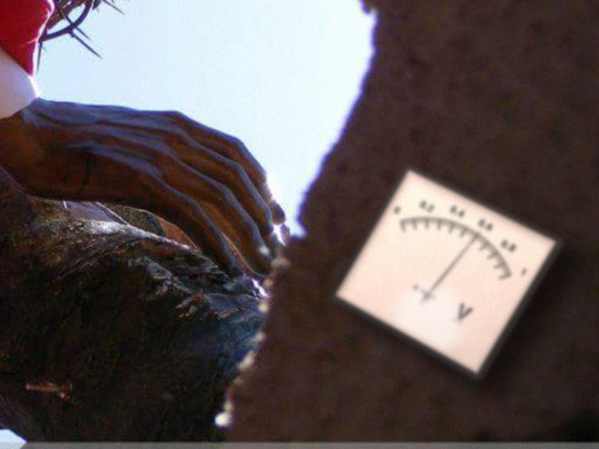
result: 0.6 V
